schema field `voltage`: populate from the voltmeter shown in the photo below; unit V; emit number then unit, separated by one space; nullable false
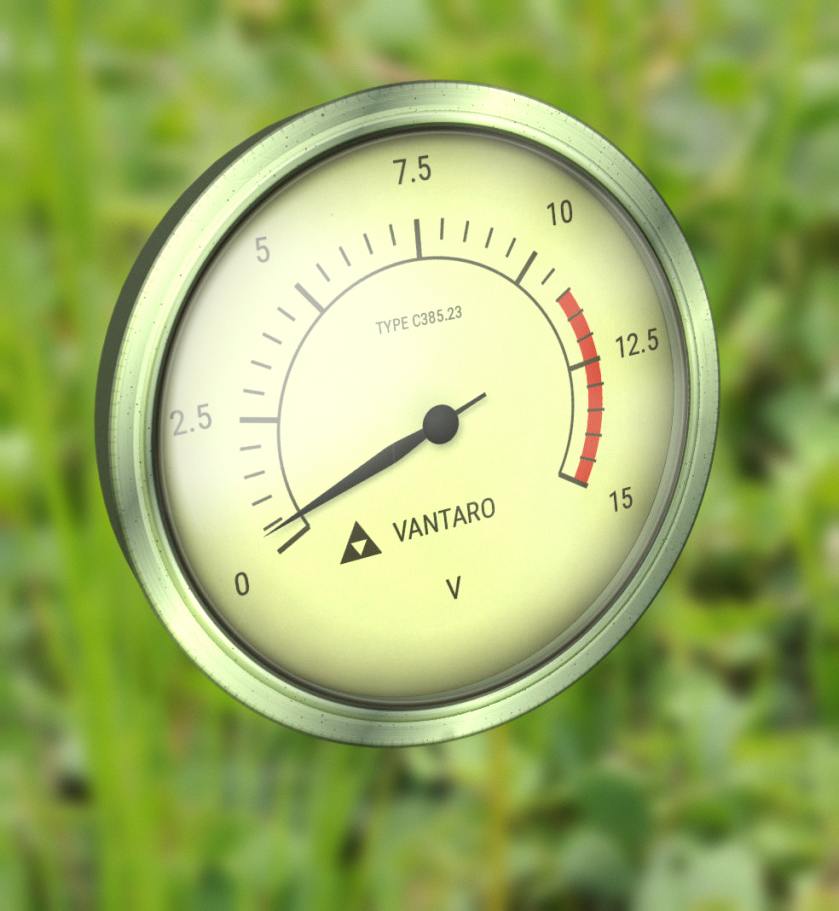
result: 0.5 V
